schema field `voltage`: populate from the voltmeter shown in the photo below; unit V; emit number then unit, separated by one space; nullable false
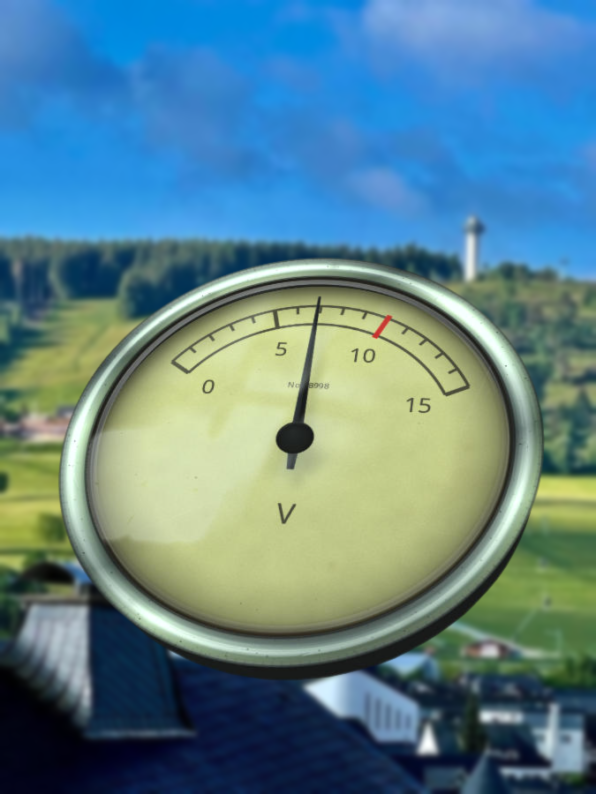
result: 7 V
